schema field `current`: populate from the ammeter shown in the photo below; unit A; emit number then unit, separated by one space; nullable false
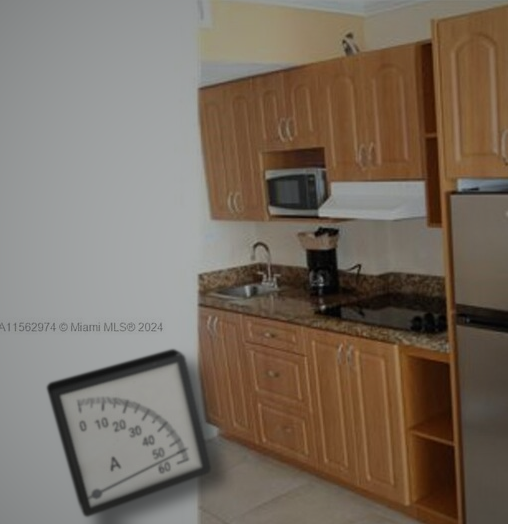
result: 55 A
